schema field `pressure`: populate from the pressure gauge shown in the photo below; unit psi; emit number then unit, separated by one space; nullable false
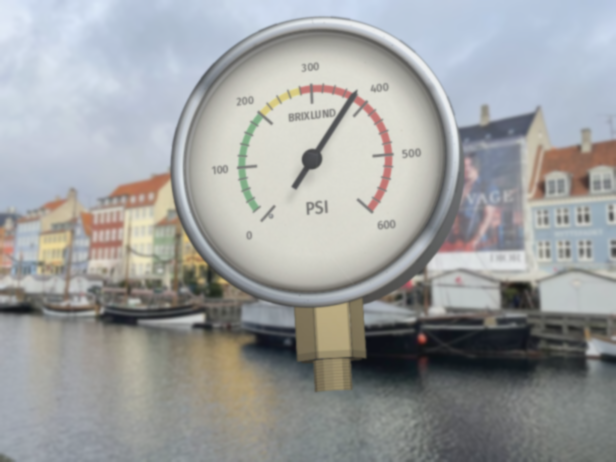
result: 380 psi
